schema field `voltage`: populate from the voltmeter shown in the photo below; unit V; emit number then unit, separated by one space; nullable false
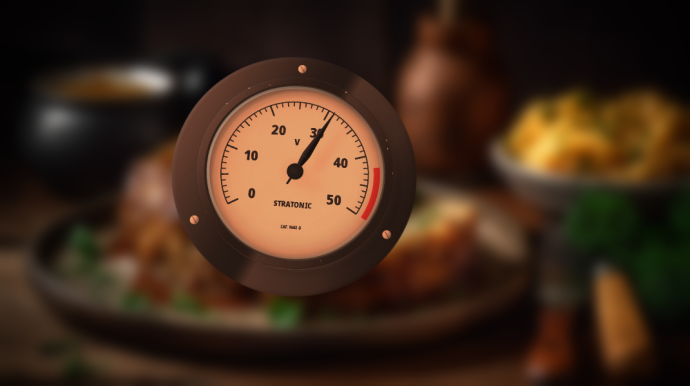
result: 31 V
